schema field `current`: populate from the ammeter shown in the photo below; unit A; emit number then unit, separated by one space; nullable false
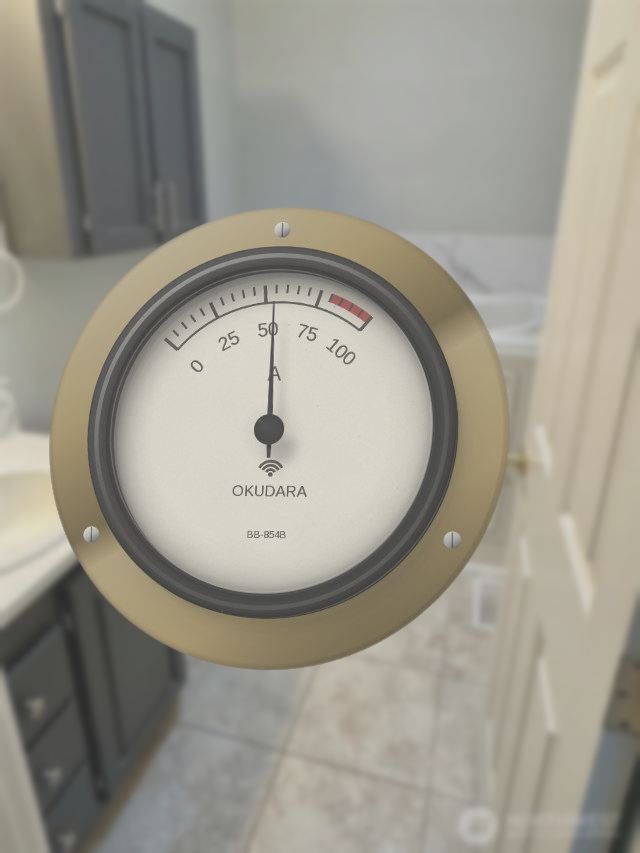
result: 55 A
